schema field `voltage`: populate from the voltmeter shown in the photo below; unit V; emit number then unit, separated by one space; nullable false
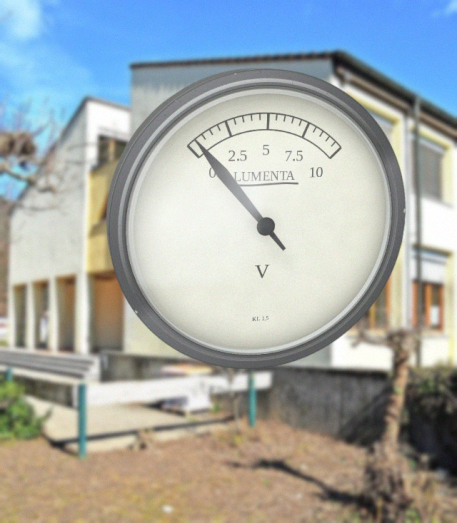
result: 0.5 V
